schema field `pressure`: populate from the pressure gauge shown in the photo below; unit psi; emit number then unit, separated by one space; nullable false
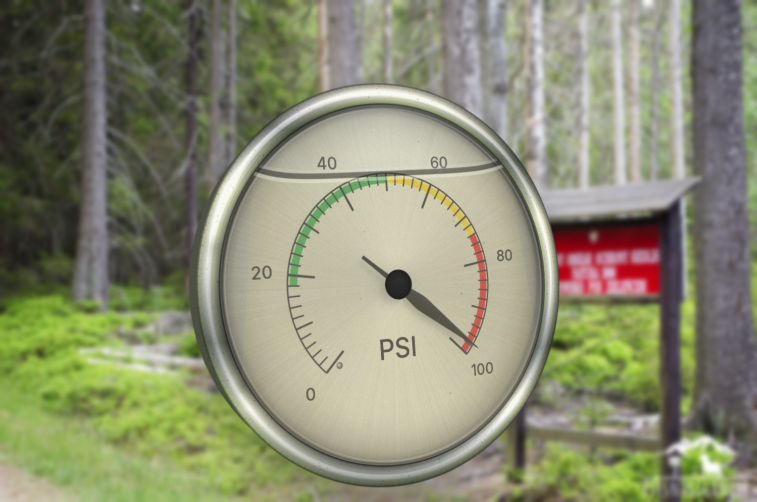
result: 98 psi
